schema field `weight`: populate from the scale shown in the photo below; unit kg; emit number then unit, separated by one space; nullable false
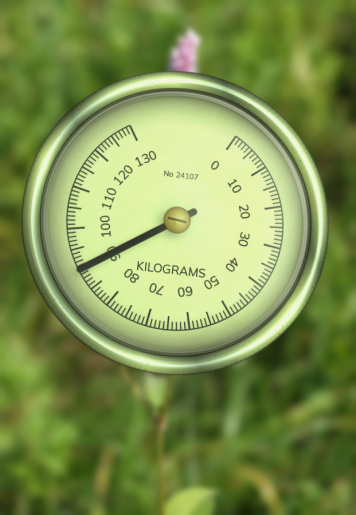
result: 90 kg
